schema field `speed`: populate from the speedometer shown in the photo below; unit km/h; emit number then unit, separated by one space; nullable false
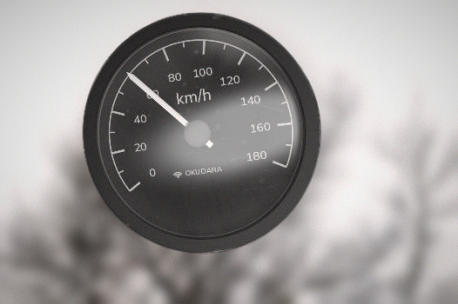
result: 60 km/h
